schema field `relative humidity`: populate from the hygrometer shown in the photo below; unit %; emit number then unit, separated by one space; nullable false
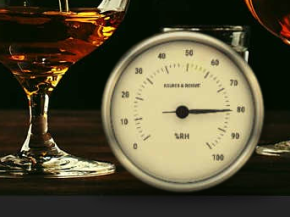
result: 80 %
